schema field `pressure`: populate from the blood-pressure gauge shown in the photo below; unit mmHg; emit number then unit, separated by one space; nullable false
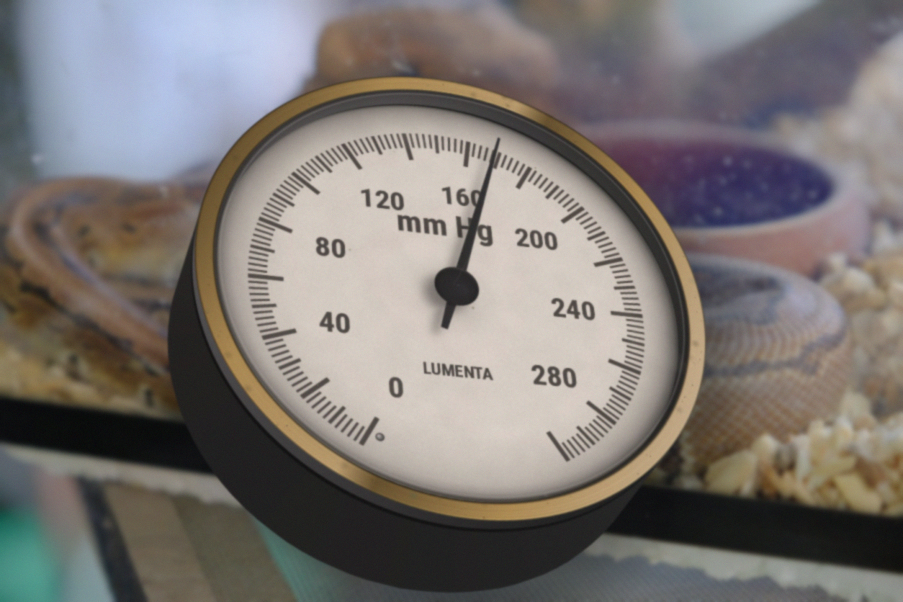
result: 168 mmHg
